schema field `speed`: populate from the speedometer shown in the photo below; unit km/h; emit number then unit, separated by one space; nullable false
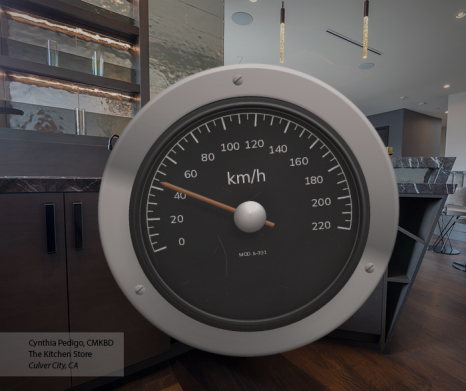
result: 45 km/h
